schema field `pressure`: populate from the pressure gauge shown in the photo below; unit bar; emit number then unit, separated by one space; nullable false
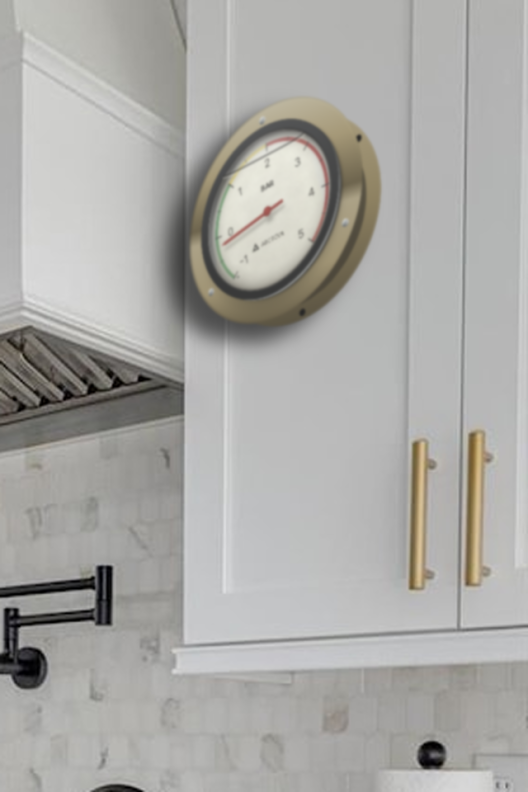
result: -0.25 bar
